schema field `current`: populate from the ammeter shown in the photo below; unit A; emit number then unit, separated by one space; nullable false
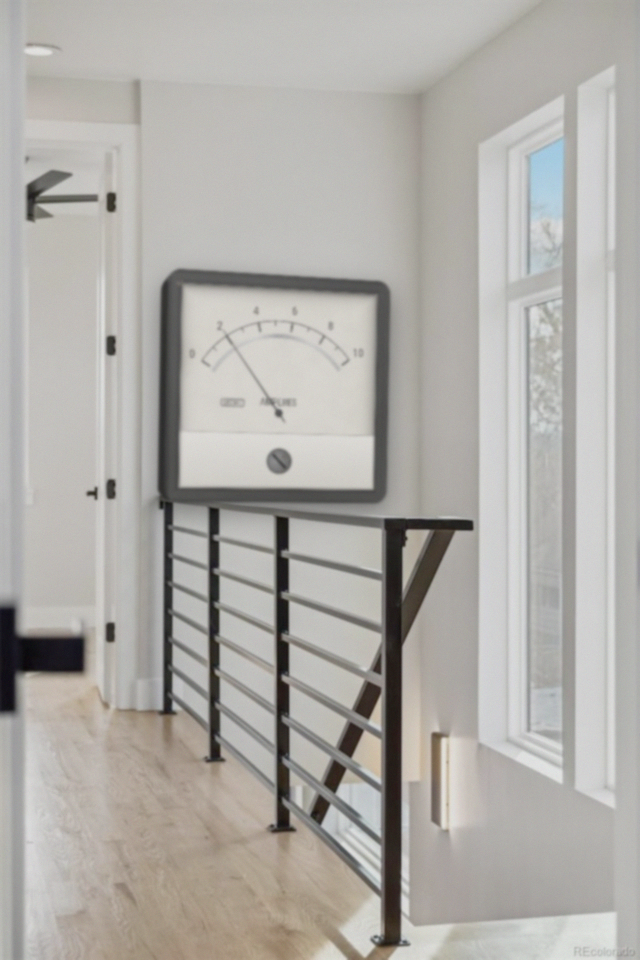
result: 2 A
